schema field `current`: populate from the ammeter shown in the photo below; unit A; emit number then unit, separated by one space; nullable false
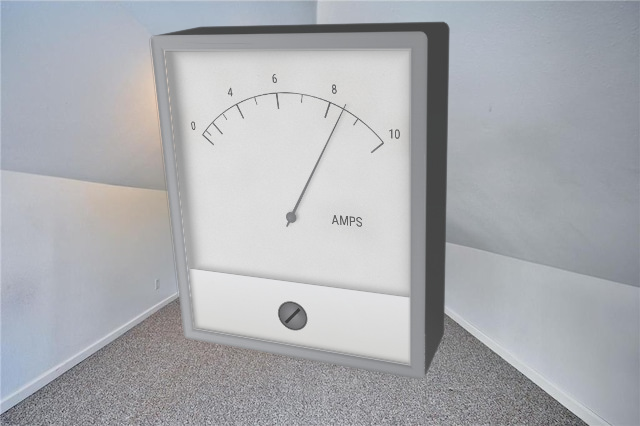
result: 8.5 A
